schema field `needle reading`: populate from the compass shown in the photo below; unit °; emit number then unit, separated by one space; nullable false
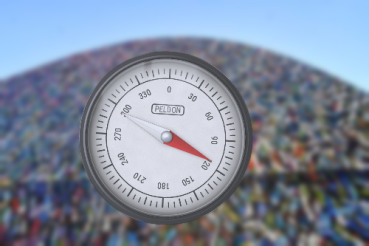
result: 115 °
